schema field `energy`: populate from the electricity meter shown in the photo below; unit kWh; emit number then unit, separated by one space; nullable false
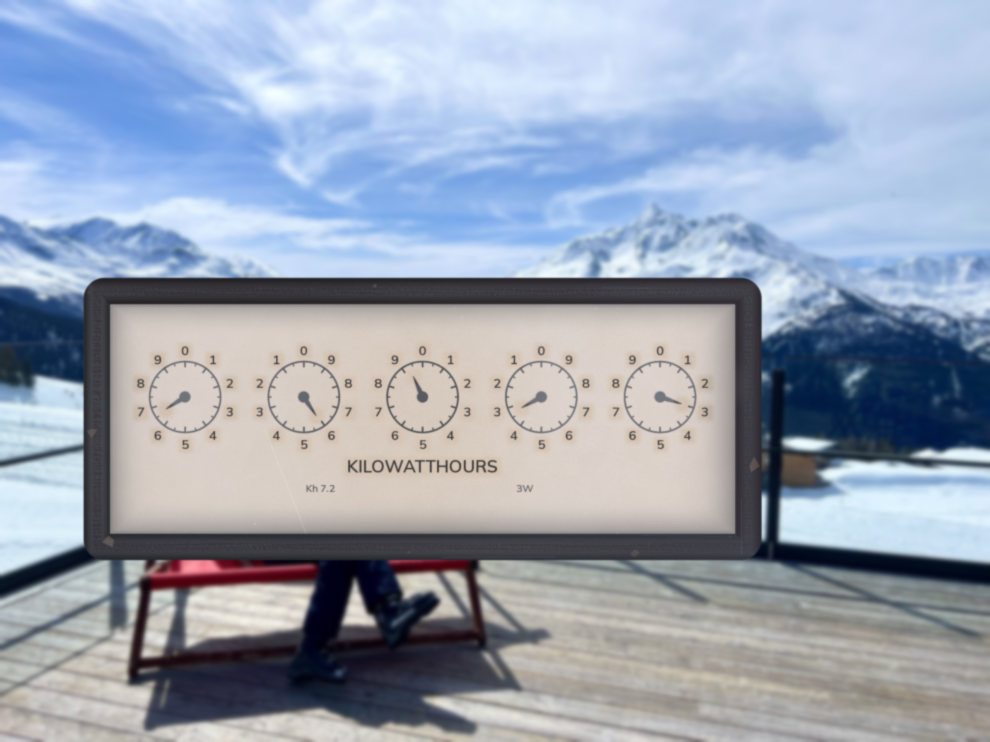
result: 65933 kWh
